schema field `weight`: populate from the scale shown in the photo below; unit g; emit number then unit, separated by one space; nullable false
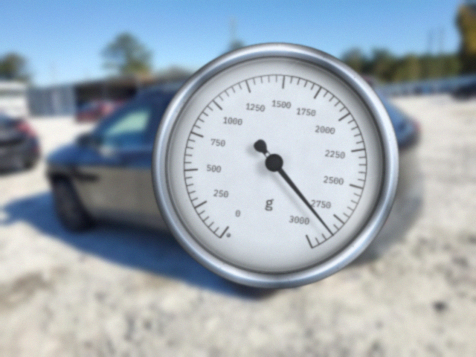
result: 2850 g
